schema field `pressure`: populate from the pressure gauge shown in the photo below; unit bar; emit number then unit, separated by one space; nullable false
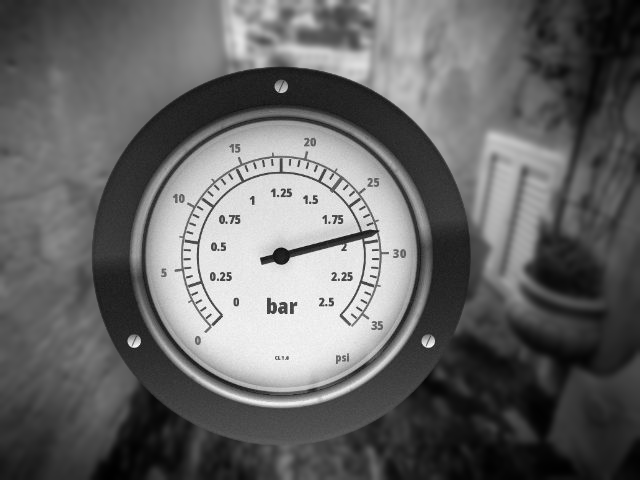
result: 1.95 bar
